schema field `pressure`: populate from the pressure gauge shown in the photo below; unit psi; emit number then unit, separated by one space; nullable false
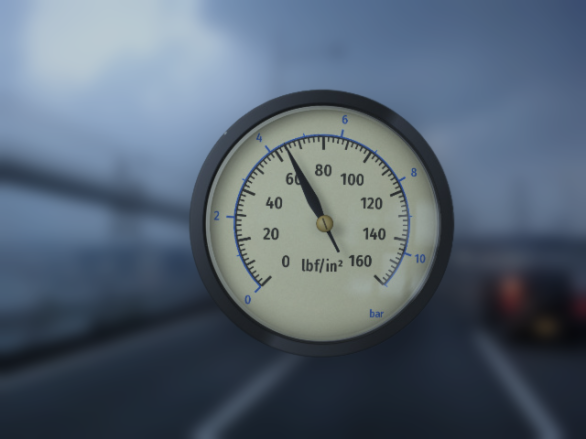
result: 64 psi
